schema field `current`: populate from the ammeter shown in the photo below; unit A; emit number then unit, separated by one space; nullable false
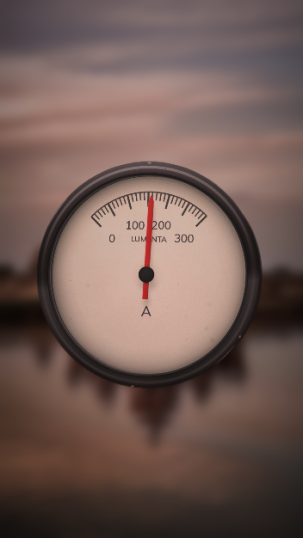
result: 160 A
